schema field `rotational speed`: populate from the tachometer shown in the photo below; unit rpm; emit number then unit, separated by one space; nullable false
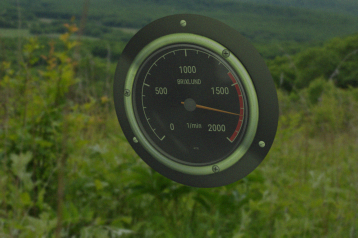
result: 1750 rpm
